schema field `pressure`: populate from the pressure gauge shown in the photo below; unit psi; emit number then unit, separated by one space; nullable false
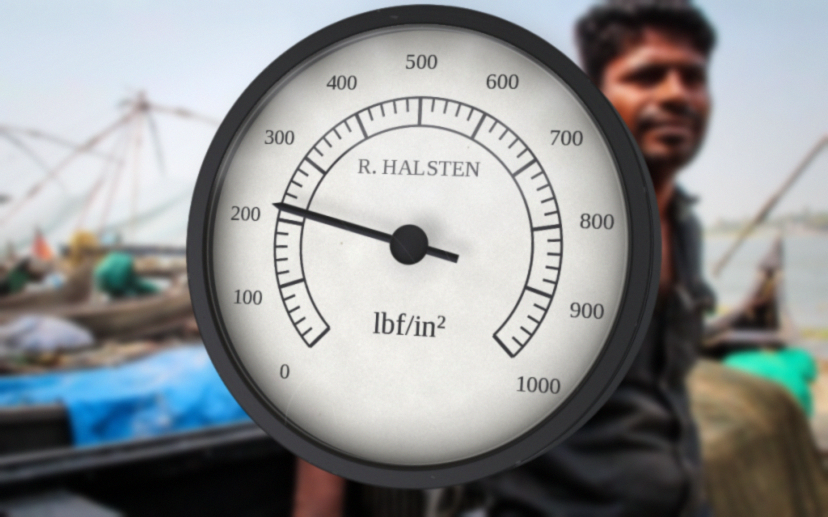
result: 220 psi
